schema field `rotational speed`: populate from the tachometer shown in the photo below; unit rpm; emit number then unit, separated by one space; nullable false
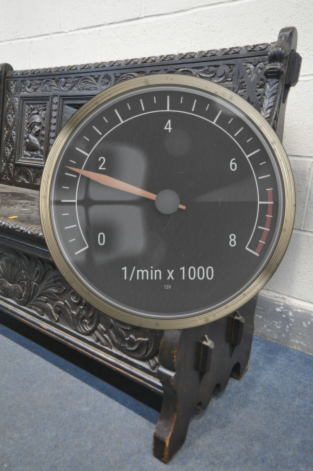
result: 1625 rpm
